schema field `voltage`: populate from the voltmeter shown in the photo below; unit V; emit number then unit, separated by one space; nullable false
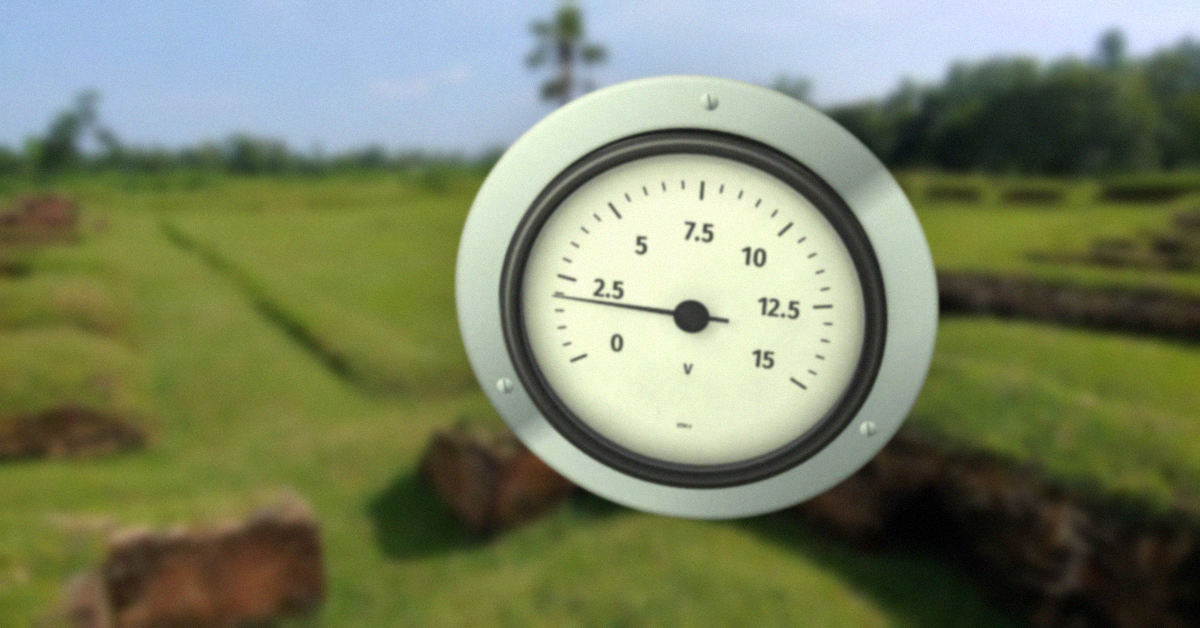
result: 2 V
